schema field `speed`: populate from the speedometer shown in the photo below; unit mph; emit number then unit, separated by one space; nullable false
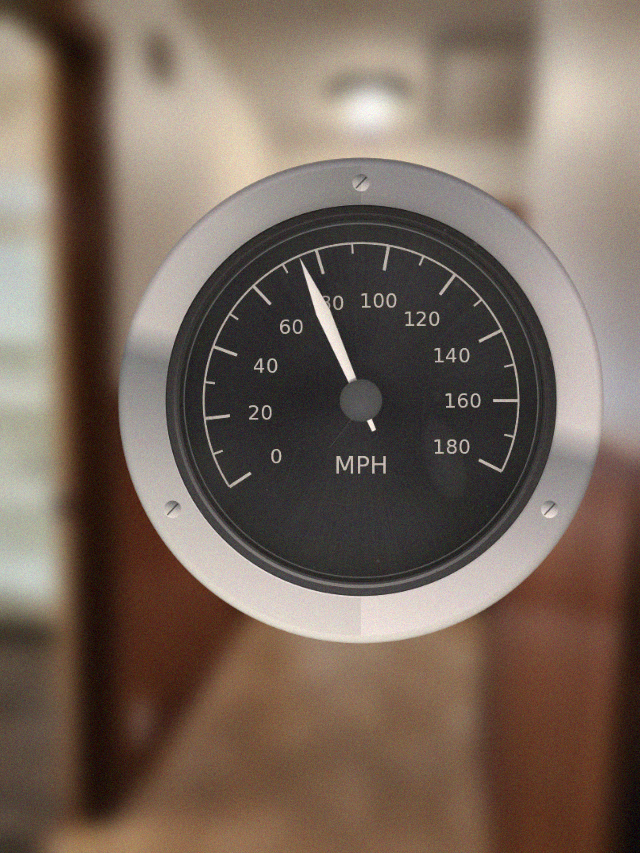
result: 75 mph
